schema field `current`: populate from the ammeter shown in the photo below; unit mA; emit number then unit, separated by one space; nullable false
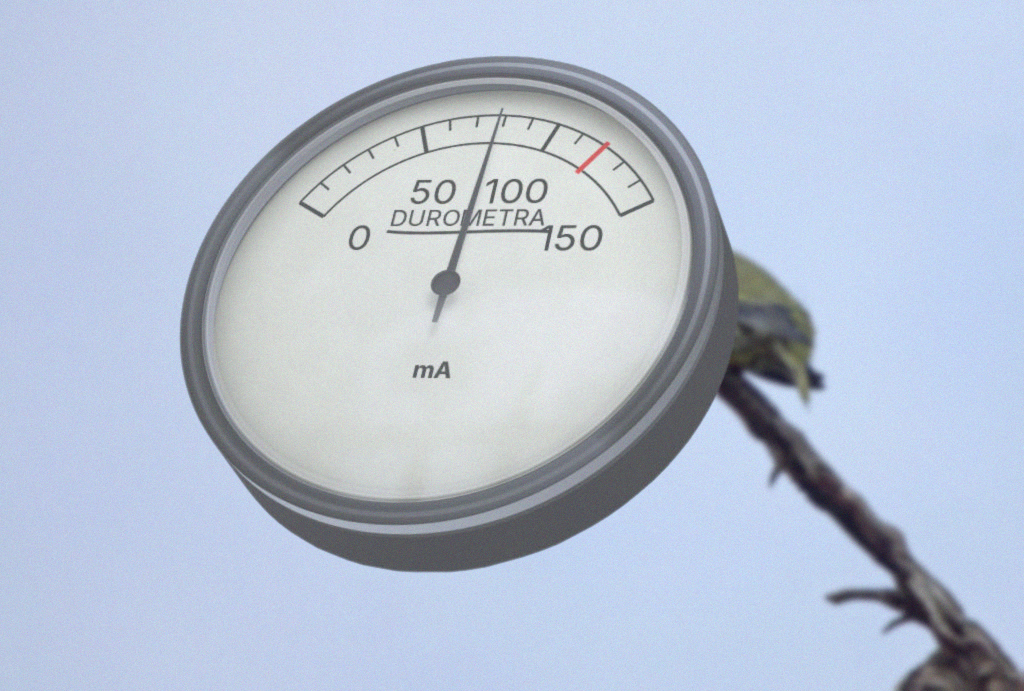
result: 80 mA
